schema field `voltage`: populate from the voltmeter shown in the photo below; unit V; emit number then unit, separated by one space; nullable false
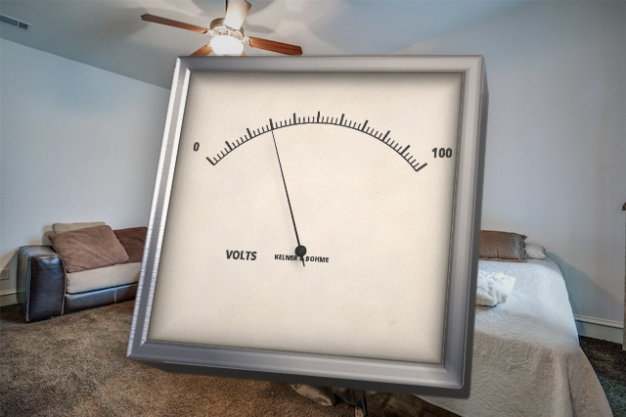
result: 30 V
